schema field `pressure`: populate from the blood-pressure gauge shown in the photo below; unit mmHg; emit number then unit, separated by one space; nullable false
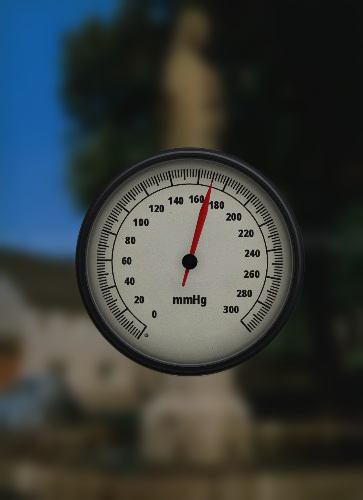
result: 170 mmHg
